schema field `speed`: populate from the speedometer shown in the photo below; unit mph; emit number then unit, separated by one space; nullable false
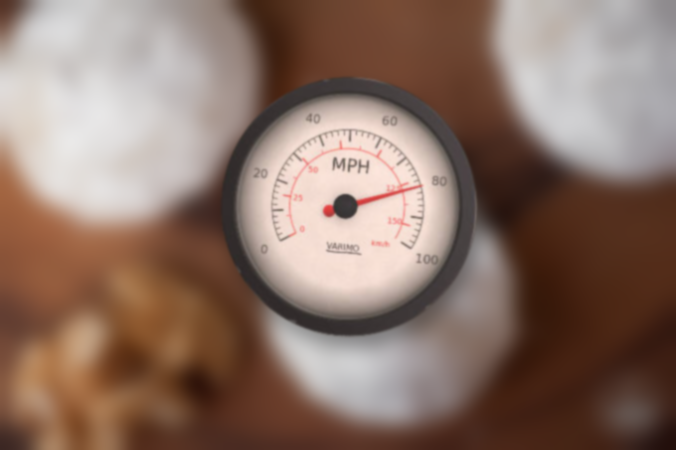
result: 80 mph
